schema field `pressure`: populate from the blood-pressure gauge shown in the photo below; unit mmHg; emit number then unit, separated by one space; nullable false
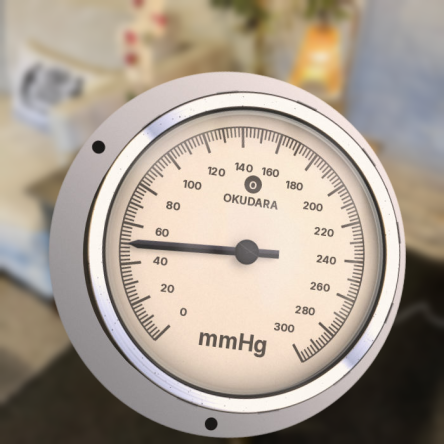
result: 50 mmHg
